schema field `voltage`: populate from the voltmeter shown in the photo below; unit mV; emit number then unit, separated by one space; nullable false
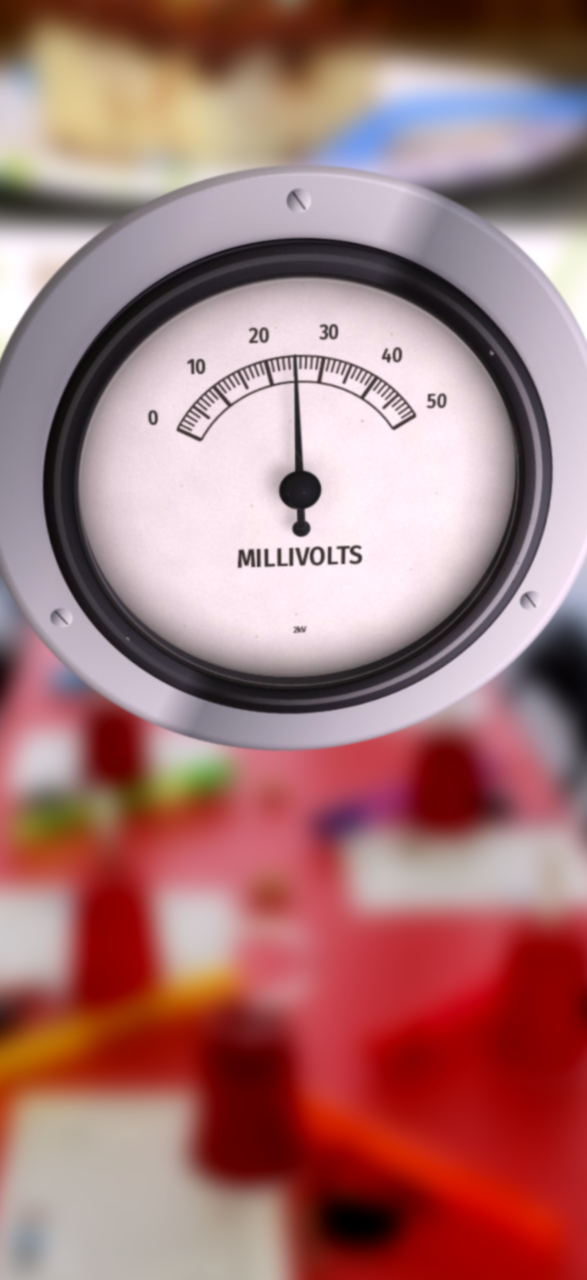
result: 25 mV
